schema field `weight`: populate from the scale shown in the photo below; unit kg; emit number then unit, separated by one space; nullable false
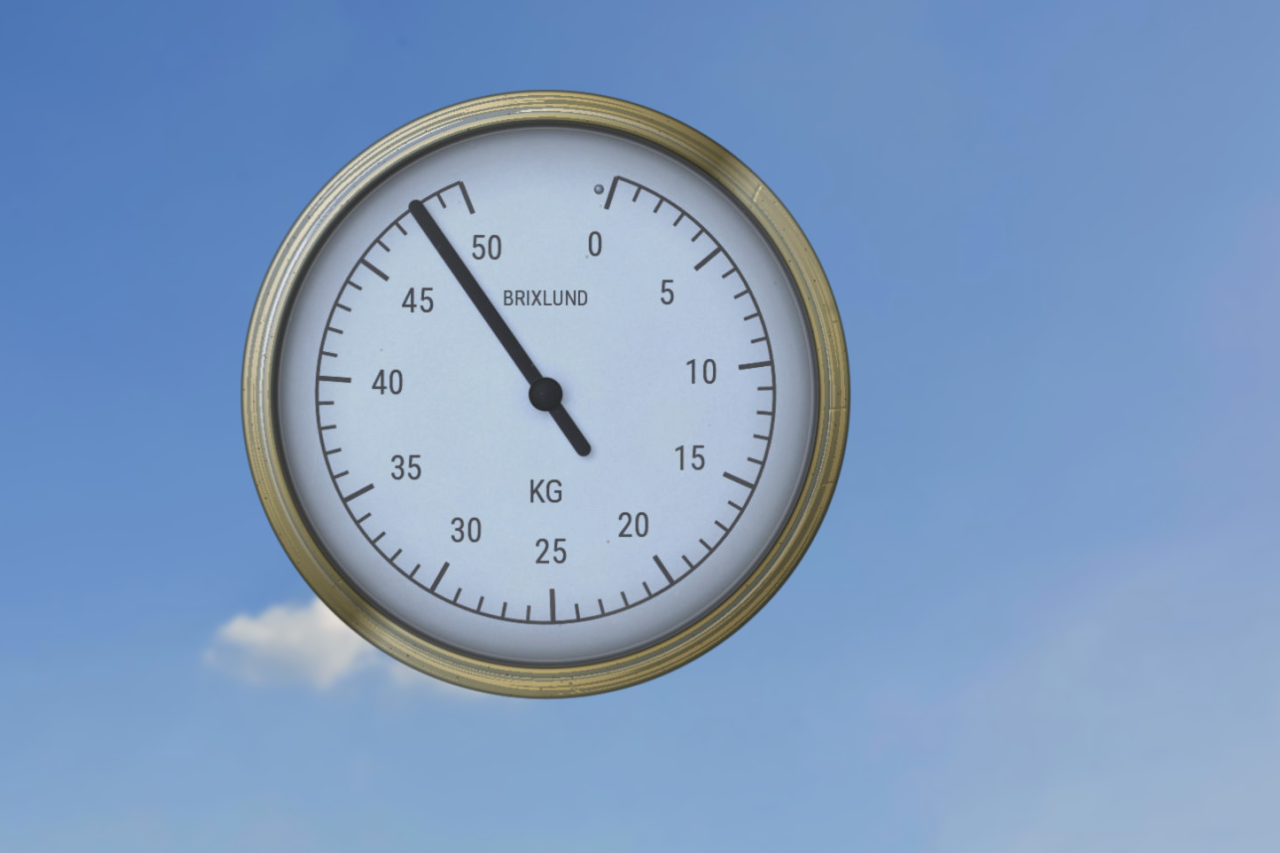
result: 48 kg
